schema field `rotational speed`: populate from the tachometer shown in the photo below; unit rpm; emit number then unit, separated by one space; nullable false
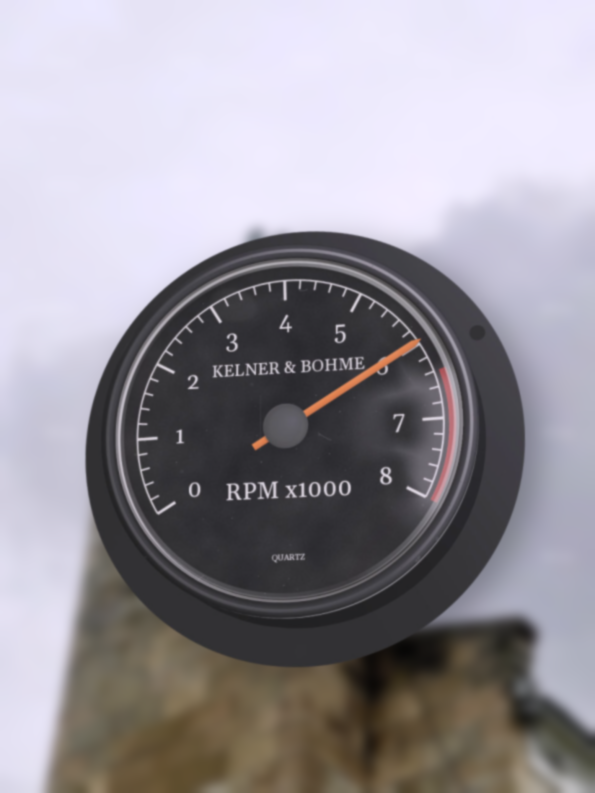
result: 6000 rpm
